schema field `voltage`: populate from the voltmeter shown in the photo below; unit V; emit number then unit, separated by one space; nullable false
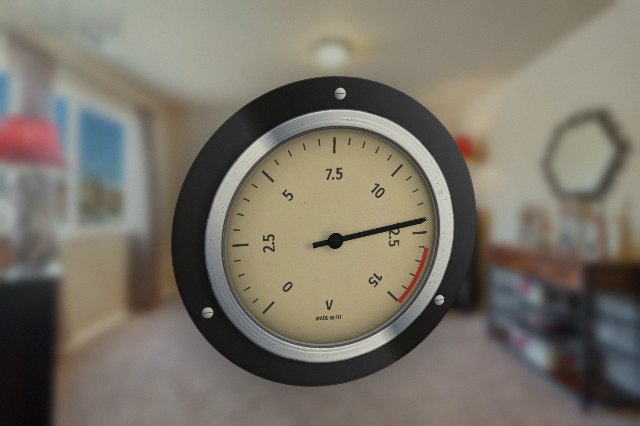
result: 12 V
